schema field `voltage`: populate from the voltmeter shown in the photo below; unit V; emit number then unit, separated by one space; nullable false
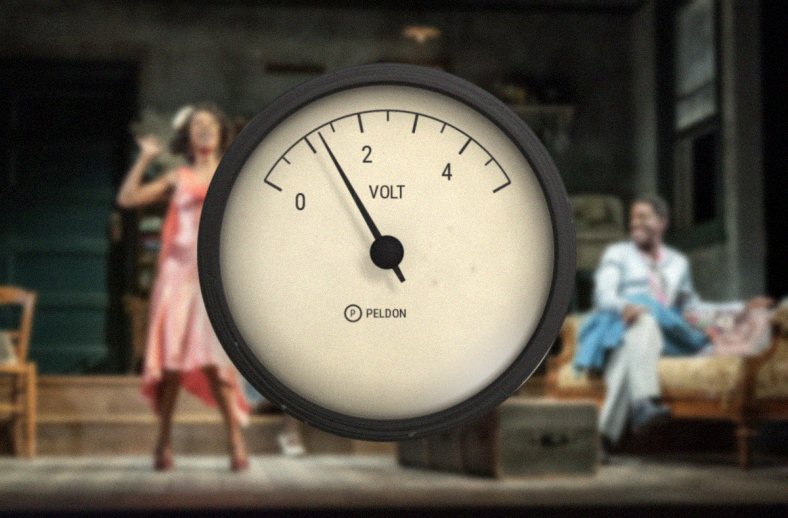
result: 1.25 V
